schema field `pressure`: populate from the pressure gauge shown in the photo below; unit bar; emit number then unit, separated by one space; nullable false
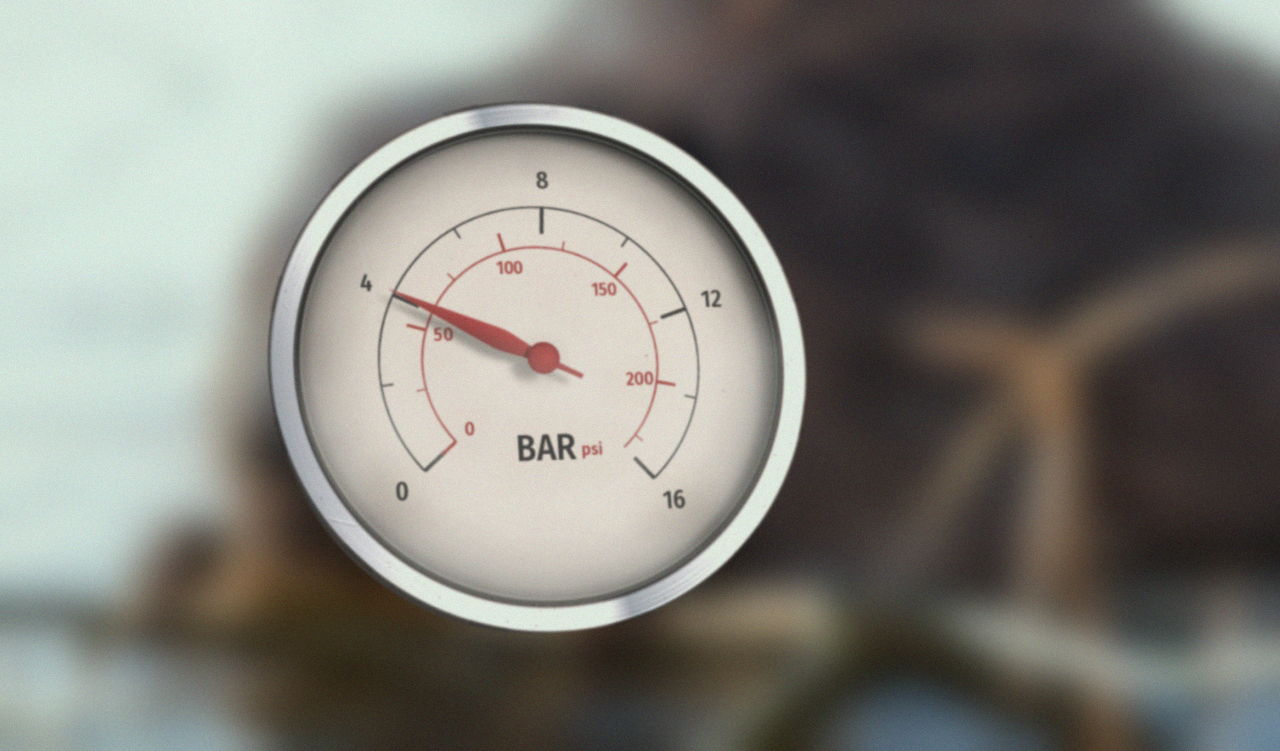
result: 4 bar
